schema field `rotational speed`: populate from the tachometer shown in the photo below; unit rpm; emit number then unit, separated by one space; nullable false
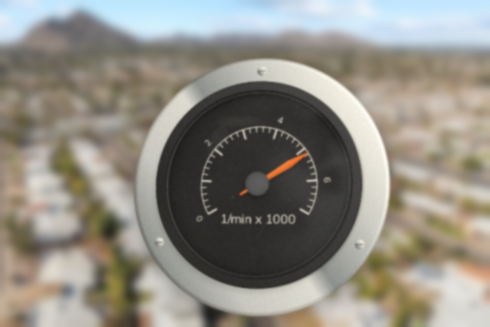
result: 5200 rpm
